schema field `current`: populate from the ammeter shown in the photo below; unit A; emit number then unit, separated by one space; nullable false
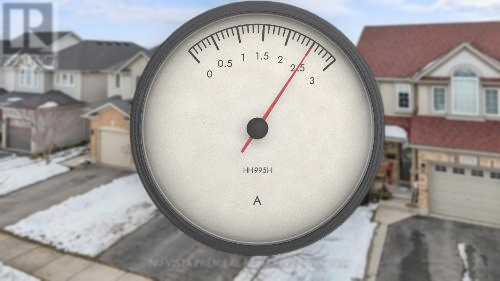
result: 2.5 A
